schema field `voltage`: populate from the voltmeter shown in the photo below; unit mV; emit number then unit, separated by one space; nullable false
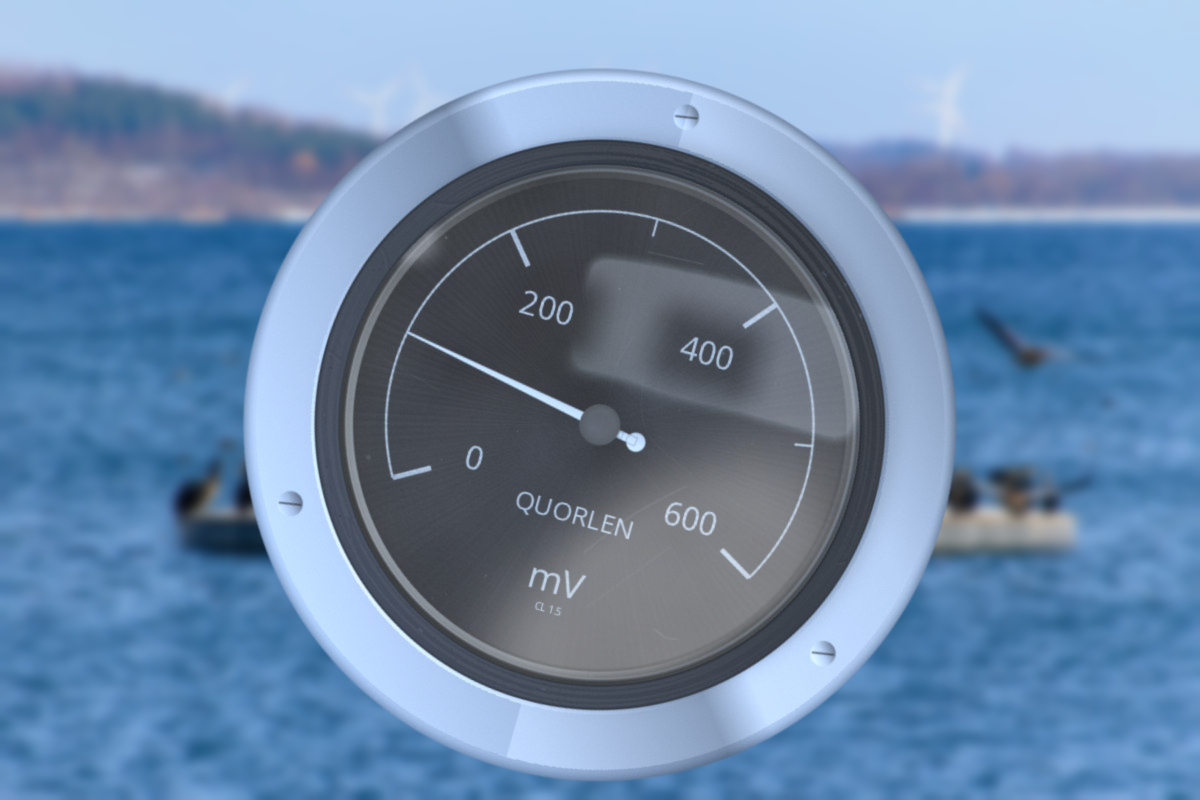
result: 100 mV
